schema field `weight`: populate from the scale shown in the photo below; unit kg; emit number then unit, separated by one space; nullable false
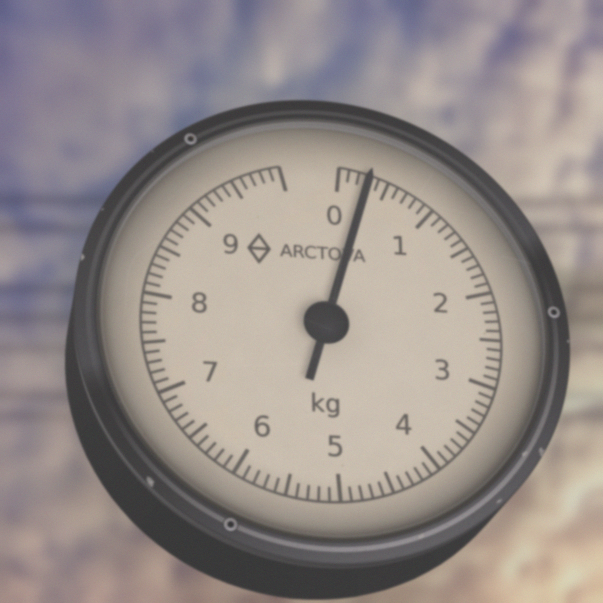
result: 0.3 kg
